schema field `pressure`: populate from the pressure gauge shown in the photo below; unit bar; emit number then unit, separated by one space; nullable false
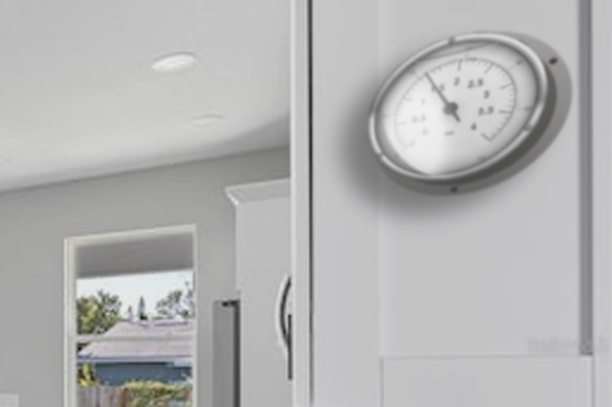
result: 1.5 bar
